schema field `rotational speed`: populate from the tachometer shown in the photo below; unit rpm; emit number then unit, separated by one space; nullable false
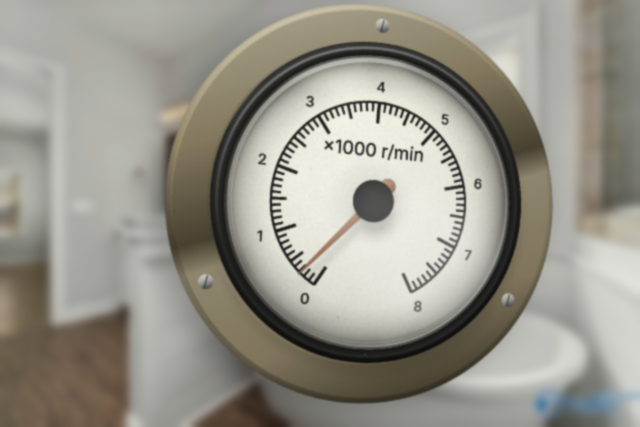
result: 300 rpm
